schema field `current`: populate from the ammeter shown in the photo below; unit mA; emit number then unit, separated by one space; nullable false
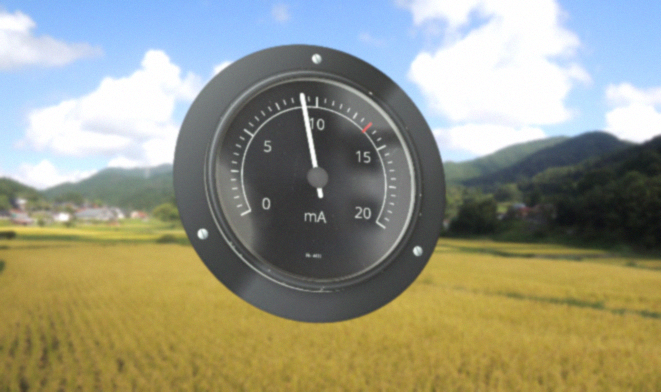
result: 9 mA
